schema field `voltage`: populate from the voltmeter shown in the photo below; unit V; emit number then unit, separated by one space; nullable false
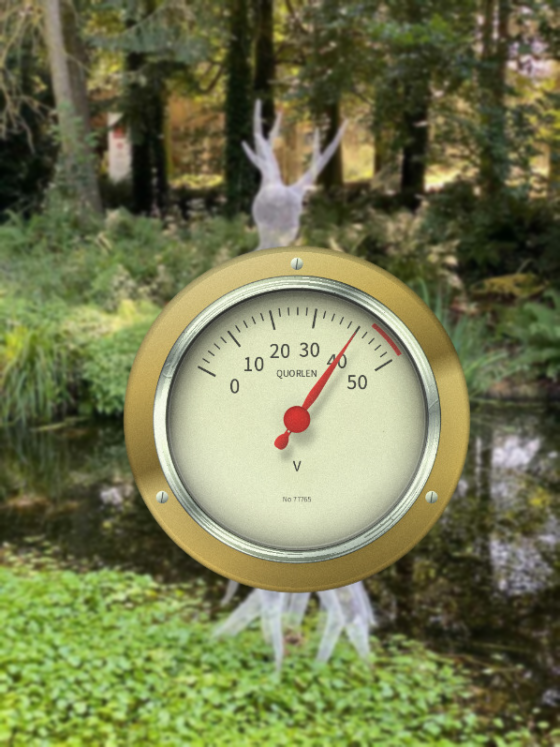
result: 40 V
